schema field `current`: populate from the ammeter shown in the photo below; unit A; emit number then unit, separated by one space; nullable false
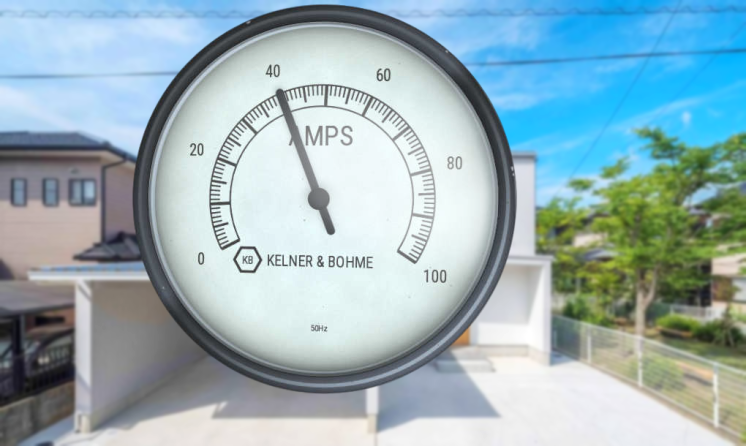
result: 40 A
